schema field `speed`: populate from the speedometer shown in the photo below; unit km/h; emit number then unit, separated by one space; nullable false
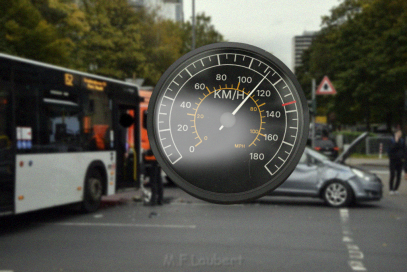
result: 112.5 km/h
